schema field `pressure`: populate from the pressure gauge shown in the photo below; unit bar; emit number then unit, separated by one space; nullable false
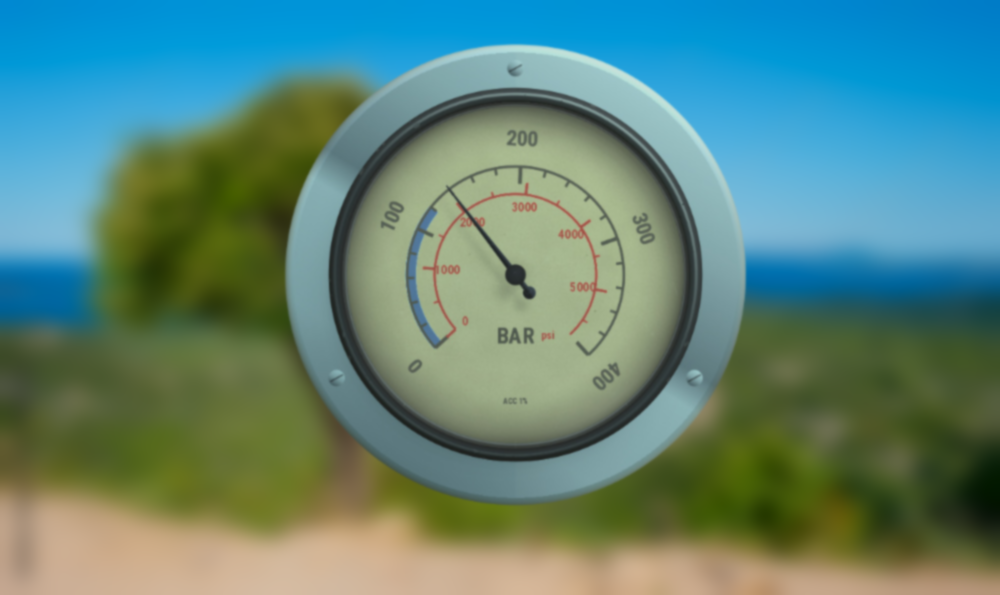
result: 140 bar
